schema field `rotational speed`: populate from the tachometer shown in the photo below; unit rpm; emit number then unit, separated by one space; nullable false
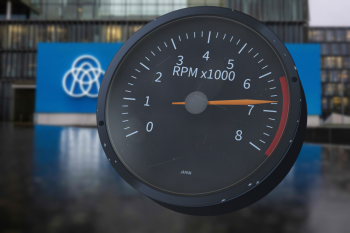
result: 6800 rpm
